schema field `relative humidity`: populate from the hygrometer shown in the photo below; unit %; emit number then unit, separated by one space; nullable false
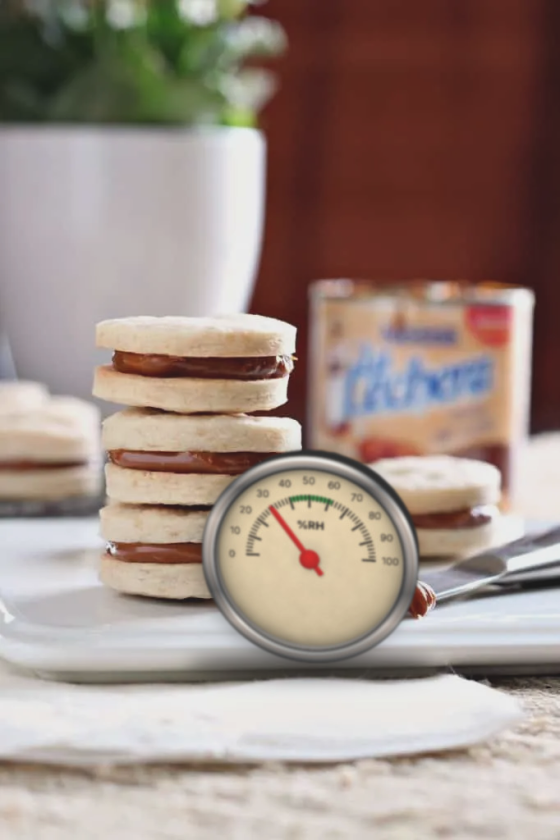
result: 30 %
